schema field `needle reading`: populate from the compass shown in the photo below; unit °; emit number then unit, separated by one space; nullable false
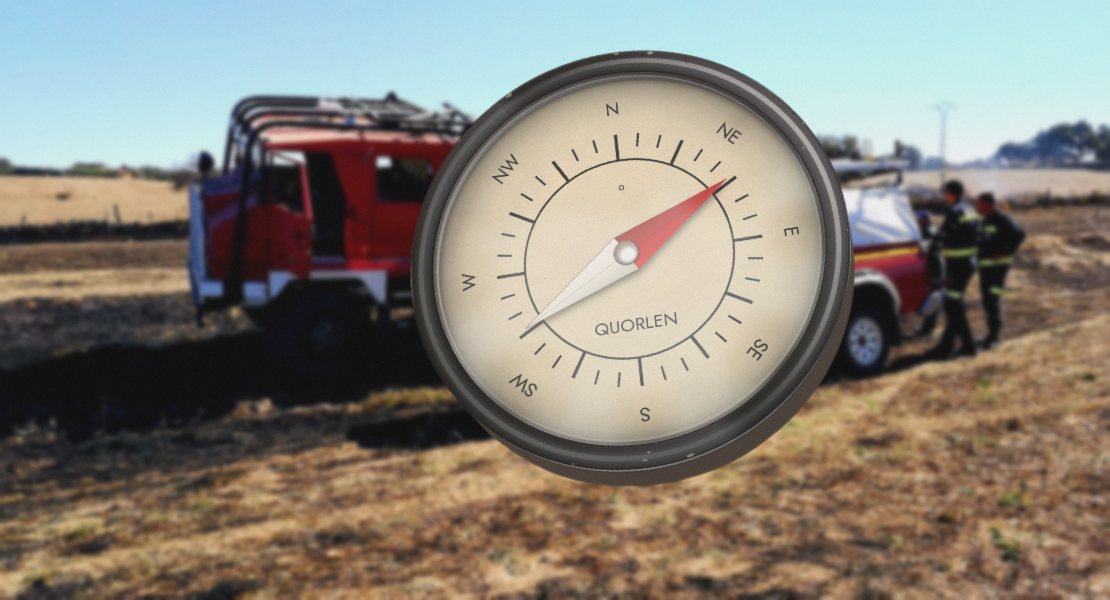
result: 60 °
